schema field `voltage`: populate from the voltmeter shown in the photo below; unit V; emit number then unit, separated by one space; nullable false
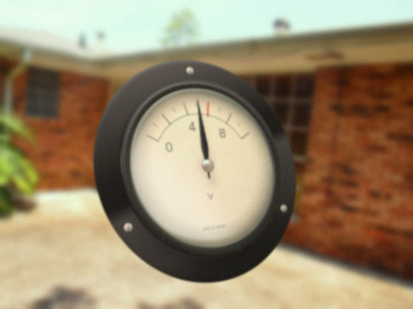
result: 5 V
